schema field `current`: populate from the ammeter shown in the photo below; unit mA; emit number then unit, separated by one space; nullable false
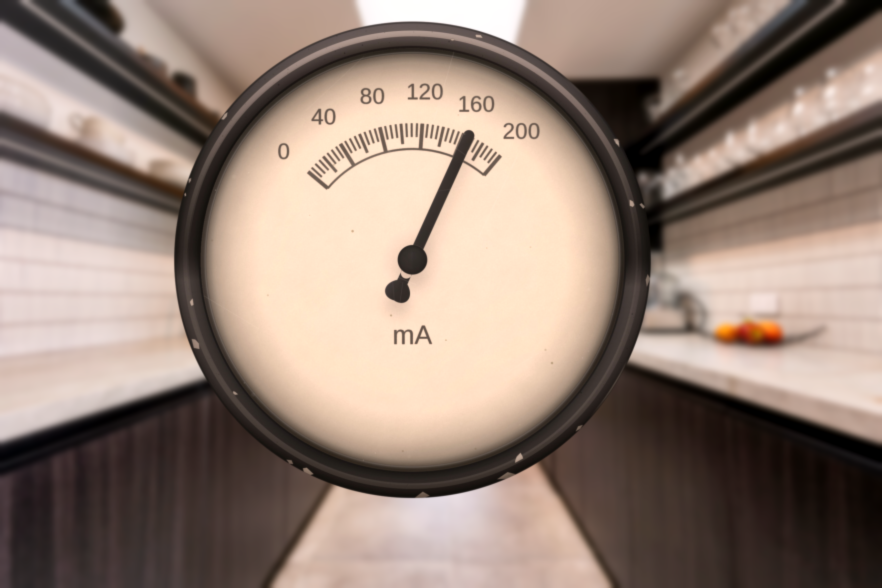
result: 165 mA
